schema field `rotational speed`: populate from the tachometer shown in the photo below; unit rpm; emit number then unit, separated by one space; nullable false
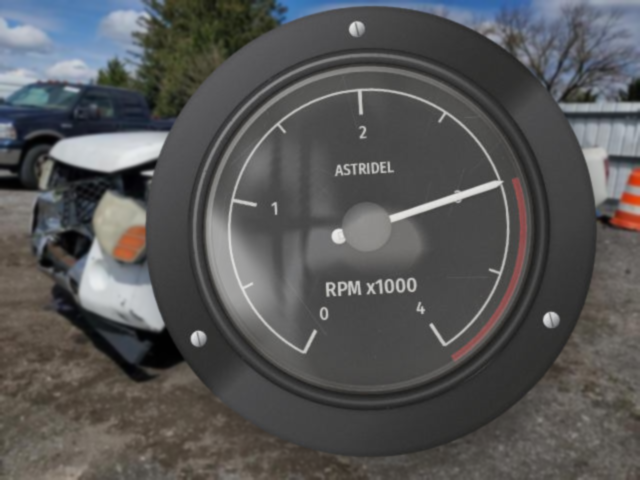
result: 3000 rpm
